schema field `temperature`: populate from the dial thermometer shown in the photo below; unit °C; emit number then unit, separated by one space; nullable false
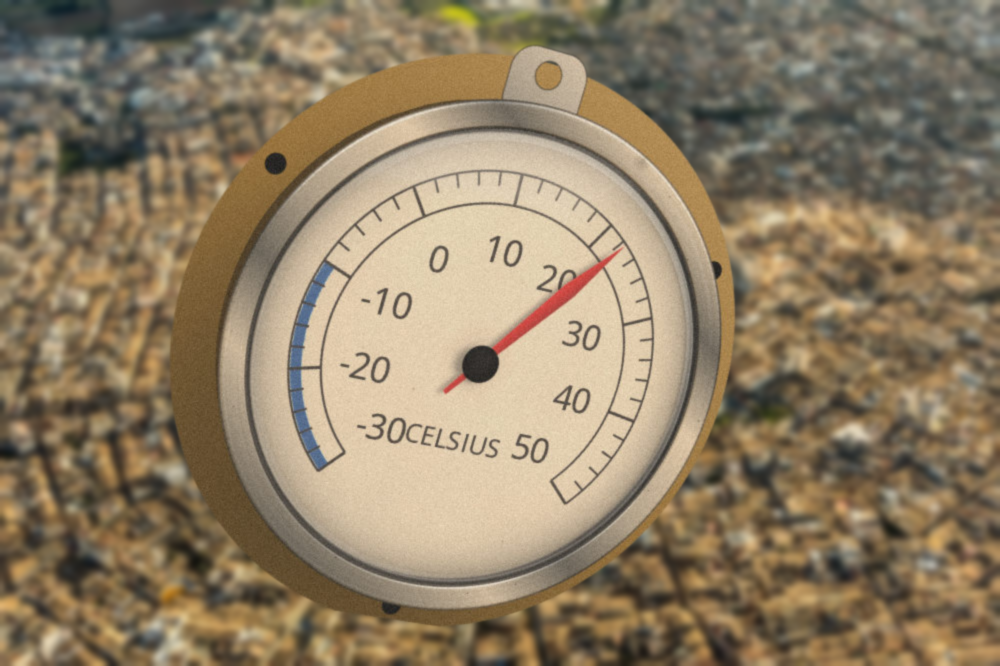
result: 22 °C
